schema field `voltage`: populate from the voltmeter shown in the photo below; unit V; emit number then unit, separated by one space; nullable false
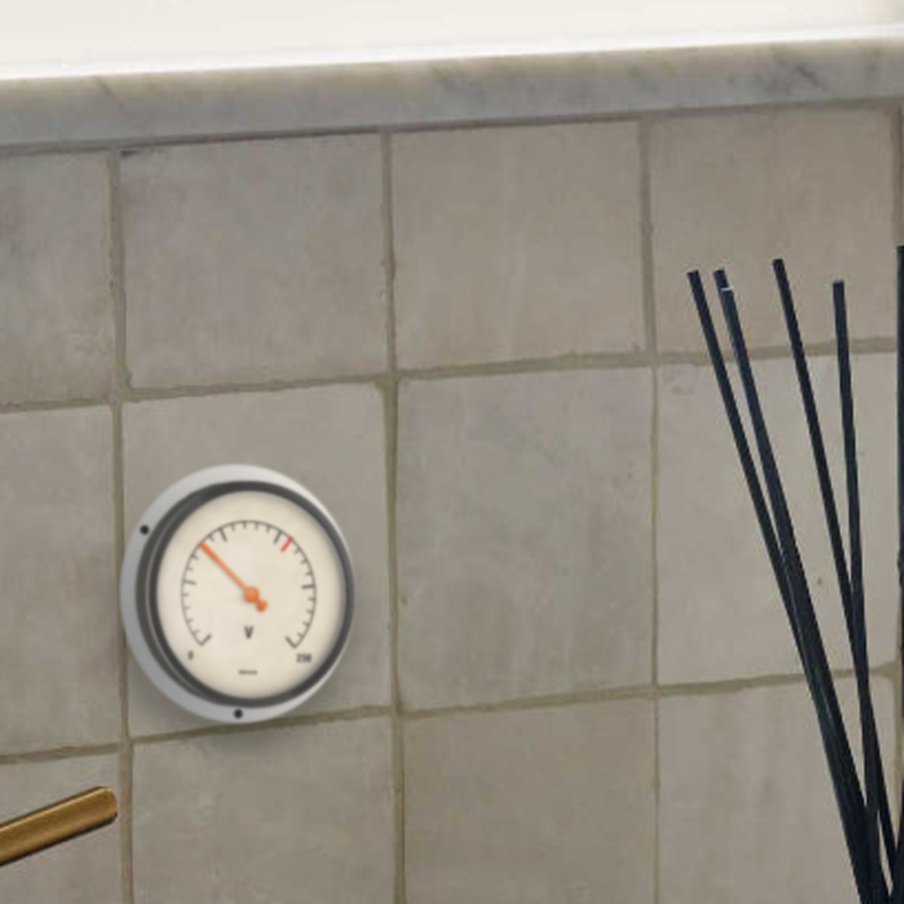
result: 80 V
